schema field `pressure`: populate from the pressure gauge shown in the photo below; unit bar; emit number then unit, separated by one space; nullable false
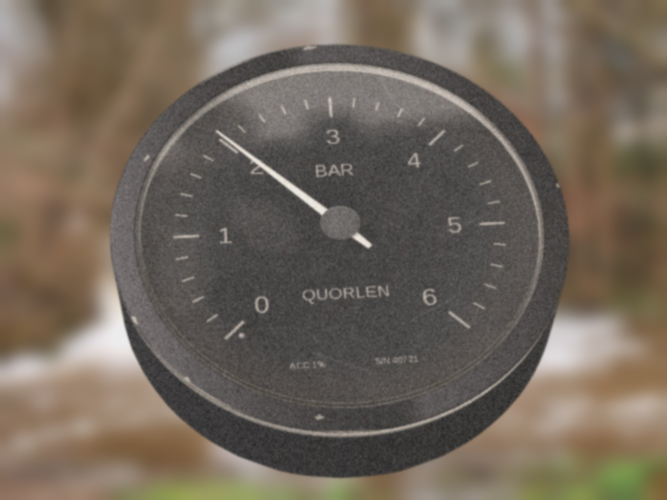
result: 2 bar
